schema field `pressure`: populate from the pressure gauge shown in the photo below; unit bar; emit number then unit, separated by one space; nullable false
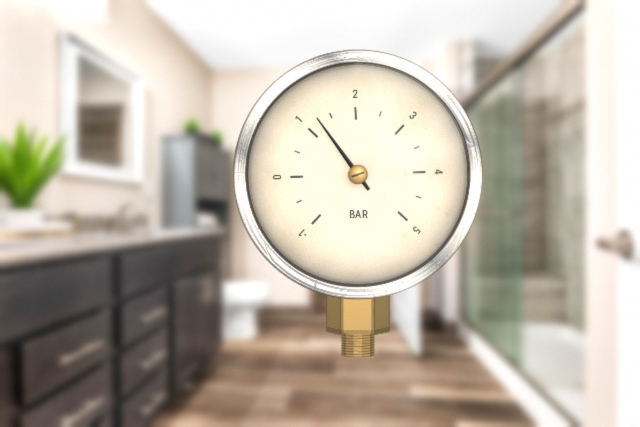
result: 1.25 bar
